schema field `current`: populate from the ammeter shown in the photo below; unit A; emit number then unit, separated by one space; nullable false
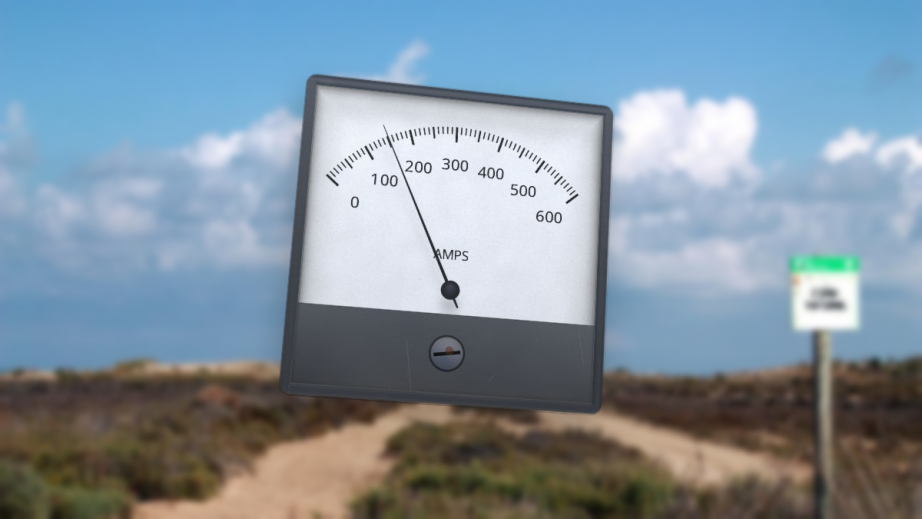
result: 150 A
